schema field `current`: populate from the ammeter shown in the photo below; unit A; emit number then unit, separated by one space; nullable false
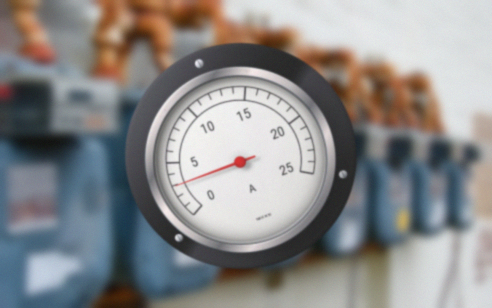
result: 3 A
